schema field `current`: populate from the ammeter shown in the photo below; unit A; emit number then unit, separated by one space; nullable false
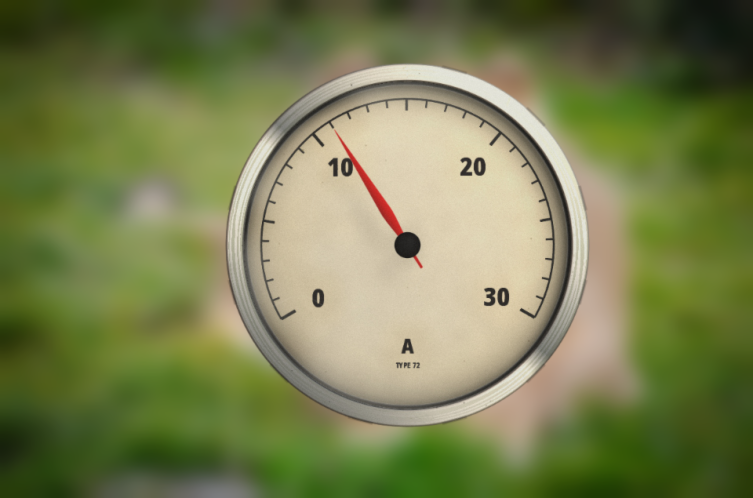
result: 11 A
